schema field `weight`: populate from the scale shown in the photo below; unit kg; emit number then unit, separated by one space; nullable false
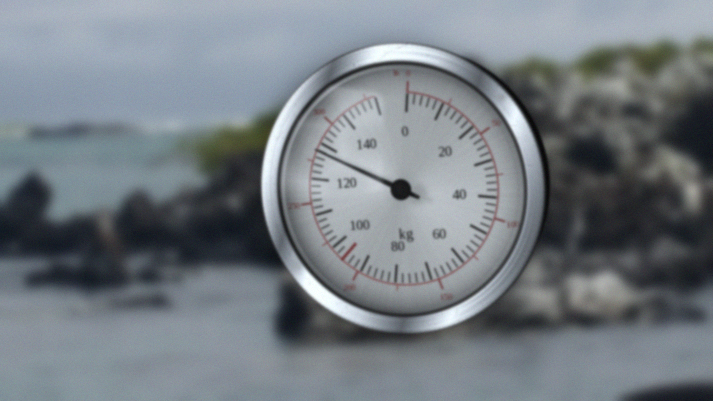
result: 128 kg
